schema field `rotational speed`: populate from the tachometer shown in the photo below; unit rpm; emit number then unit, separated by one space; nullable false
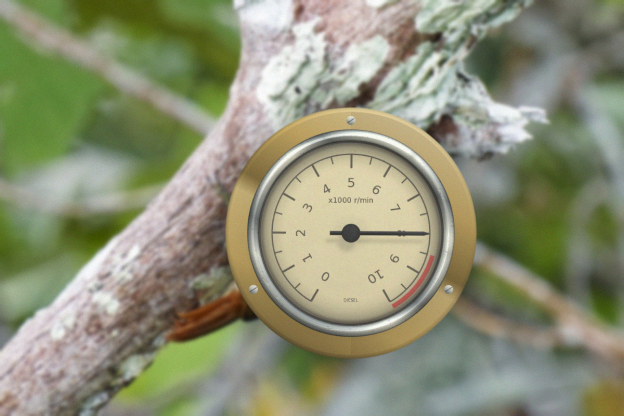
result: 8000 rpm
